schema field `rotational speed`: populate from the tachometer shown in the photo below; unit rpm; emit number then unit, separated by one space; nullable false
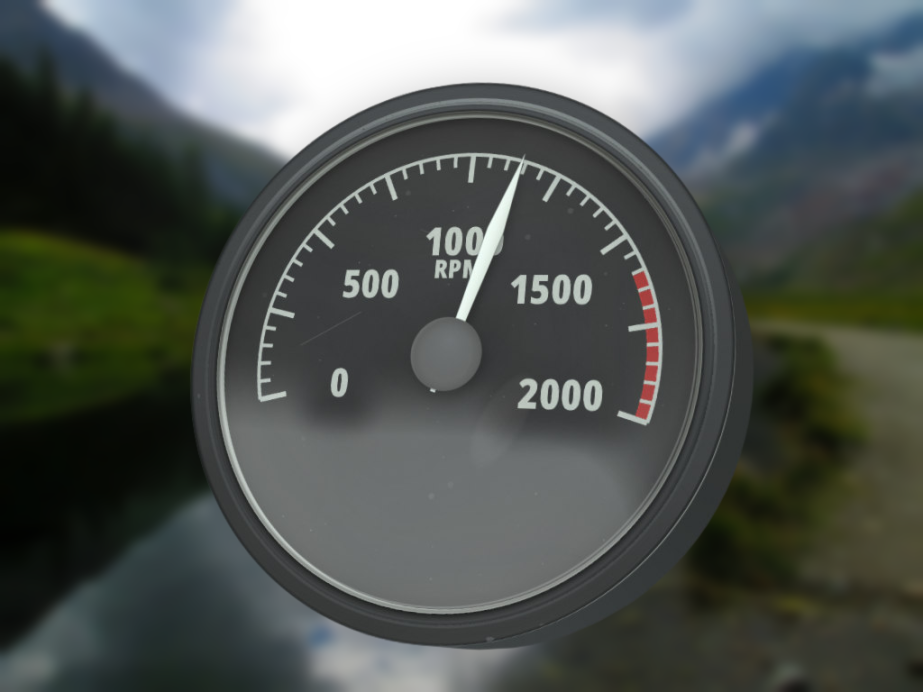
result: 1150 rpm
